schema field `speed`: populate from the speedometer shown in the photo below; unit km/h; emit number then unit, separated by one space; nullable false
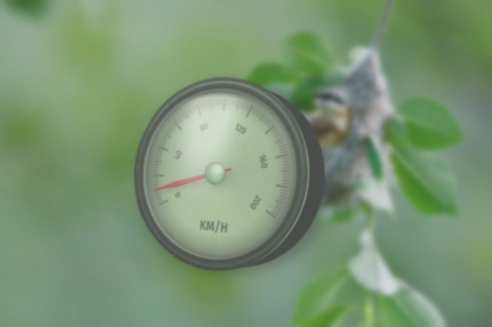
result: 10 km/h
